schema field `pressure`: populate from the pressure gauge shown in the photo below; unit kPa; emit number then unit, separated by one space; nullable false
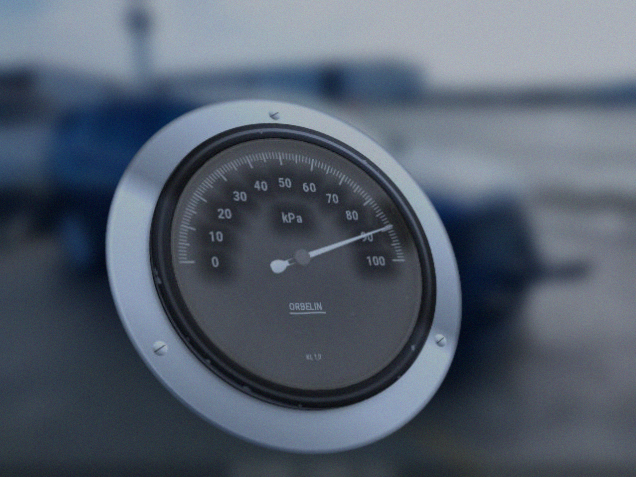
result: 90 kPa
